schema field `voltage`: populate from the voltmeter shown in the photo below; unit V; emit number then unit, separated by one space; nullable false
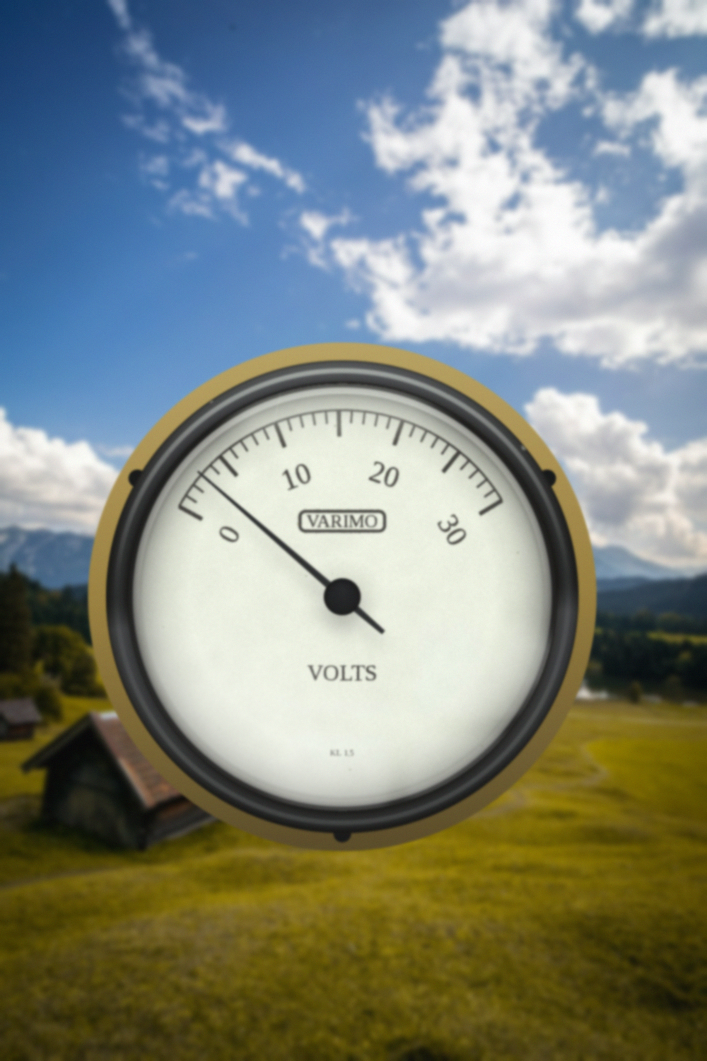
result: 3 V
